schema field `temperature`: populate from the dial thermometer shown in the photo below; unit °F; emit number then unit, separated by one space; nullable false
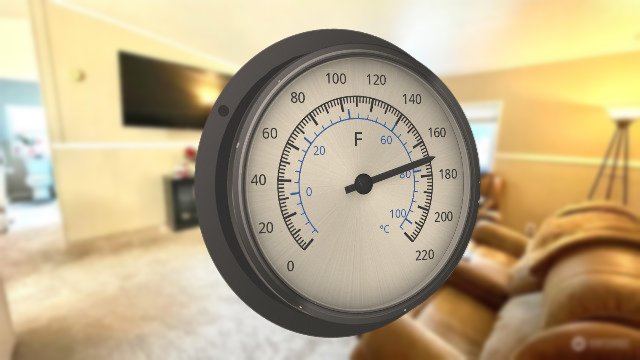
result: 170 °F
